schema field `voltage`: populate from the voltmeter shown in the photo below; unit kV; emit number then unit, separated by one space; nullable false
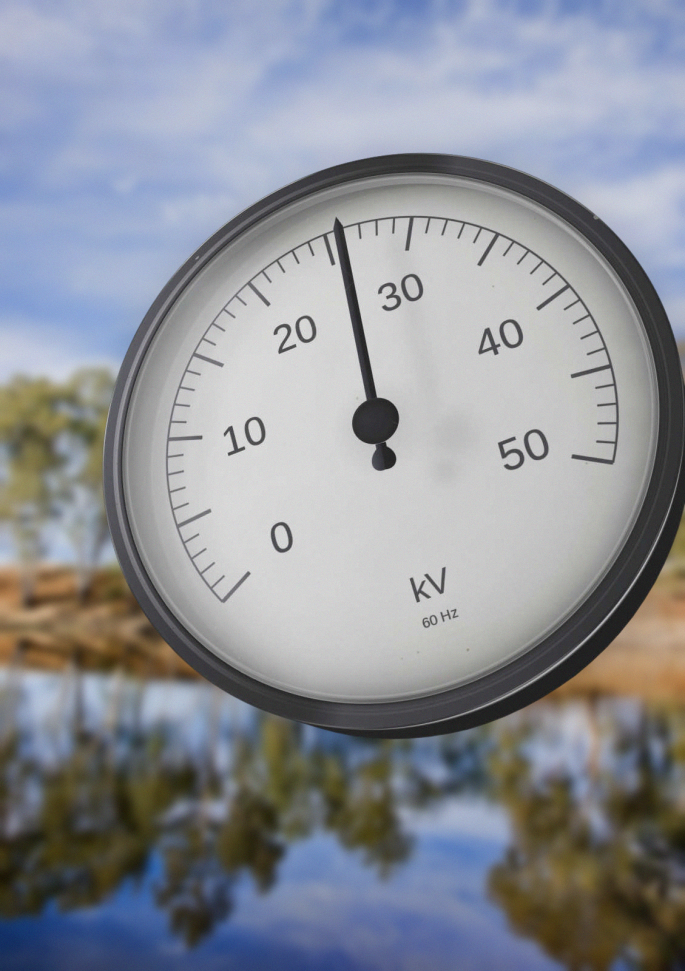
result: 26 kV
